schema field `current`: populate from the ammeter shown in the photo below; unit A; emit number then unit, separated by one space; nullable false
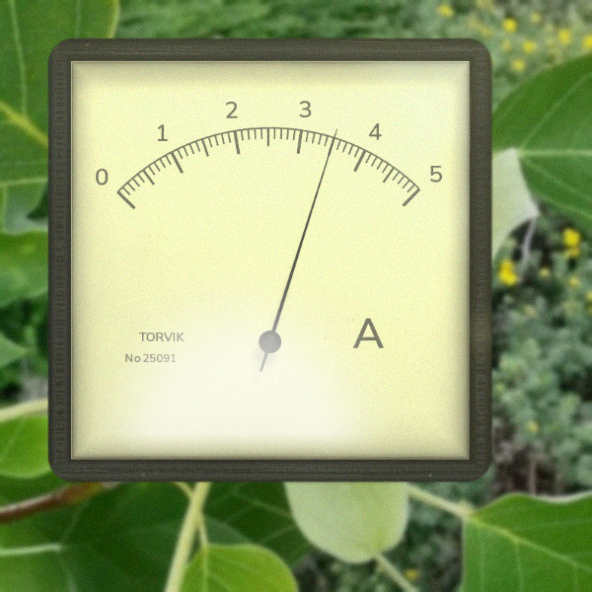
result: 3.5 A
